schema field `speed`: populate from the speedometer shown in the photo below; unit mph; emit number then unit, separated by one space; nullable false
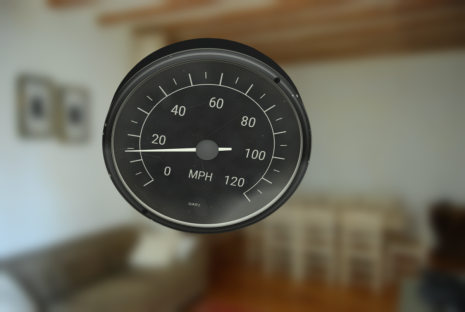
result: 15 mph
